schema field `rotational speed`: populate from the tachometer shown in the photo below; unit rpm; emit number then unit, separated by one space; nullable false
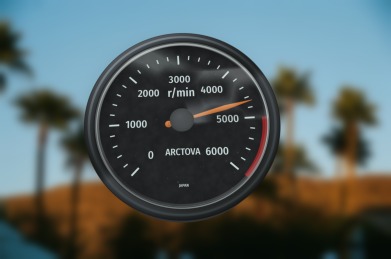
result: 4700 rpm
